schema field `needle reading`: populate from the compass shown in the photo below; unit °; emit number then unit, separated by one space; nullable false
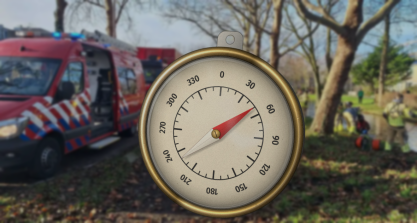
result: 50 °
